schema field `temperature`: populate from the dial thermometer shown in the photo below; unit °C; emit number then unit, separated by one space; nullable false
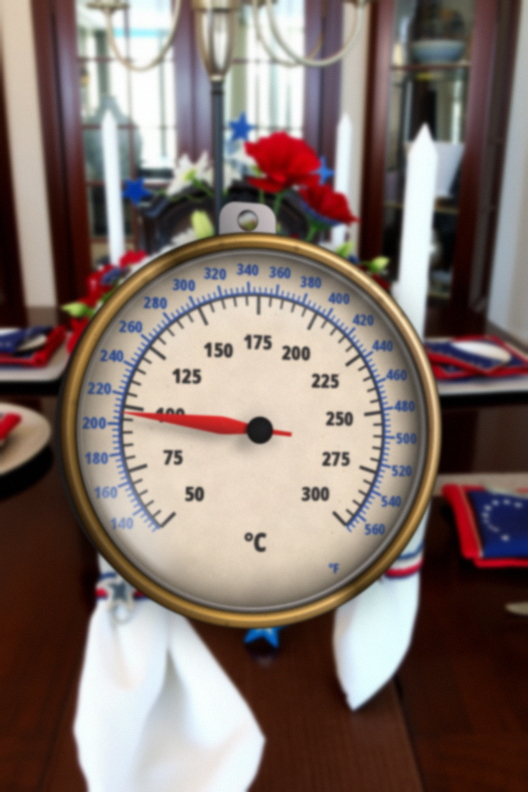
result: 97.5 °C
